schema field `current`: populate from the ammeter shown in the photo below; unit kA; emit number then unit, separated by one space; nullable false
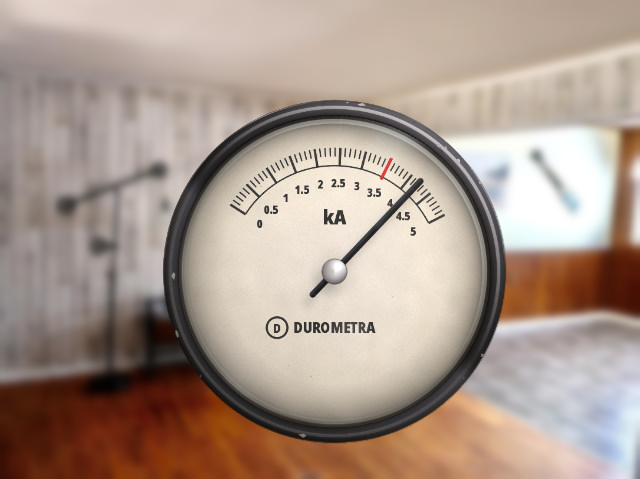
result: 4.2 kA
